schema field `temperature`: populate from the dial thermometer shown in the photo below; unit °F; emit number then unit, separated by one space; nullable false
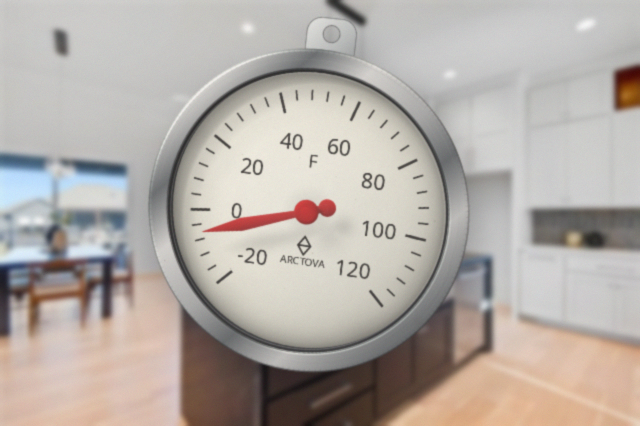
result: -6 °F
